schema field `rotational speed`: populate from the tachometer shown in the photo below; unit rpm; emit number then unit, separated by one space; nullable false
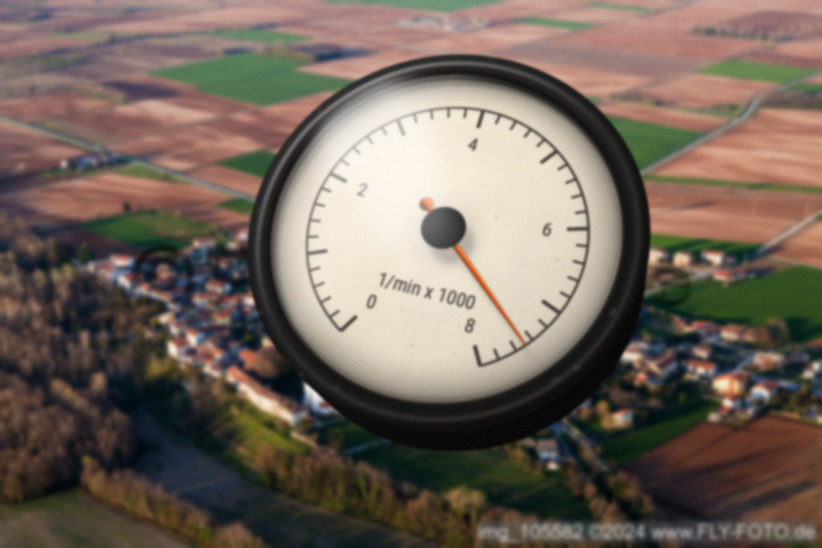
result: 7500 rpm
